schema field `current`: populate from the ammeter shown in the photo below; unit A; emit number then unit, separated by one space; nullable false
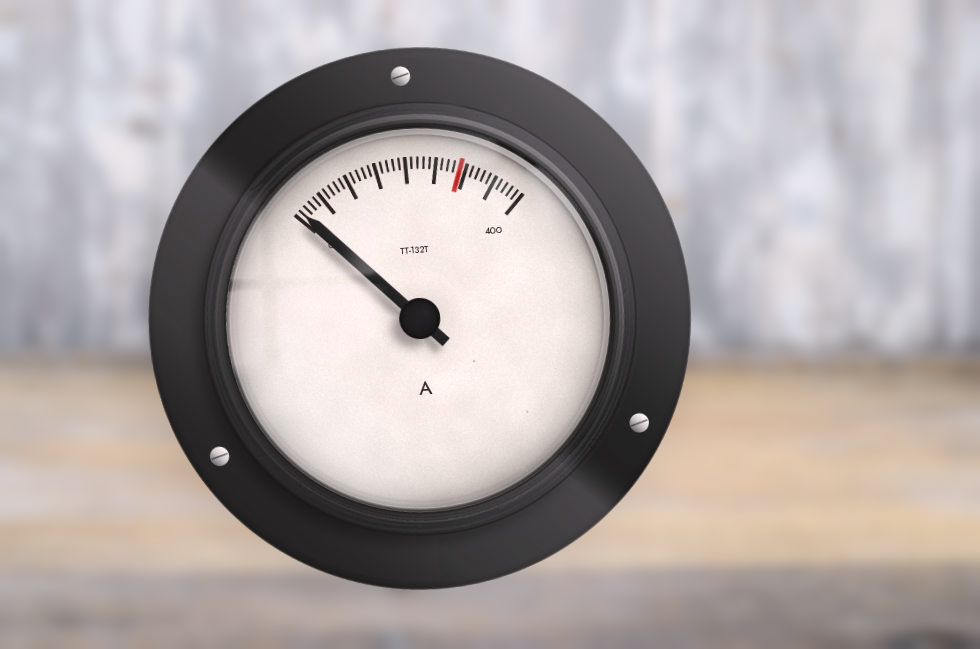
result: 10 A
